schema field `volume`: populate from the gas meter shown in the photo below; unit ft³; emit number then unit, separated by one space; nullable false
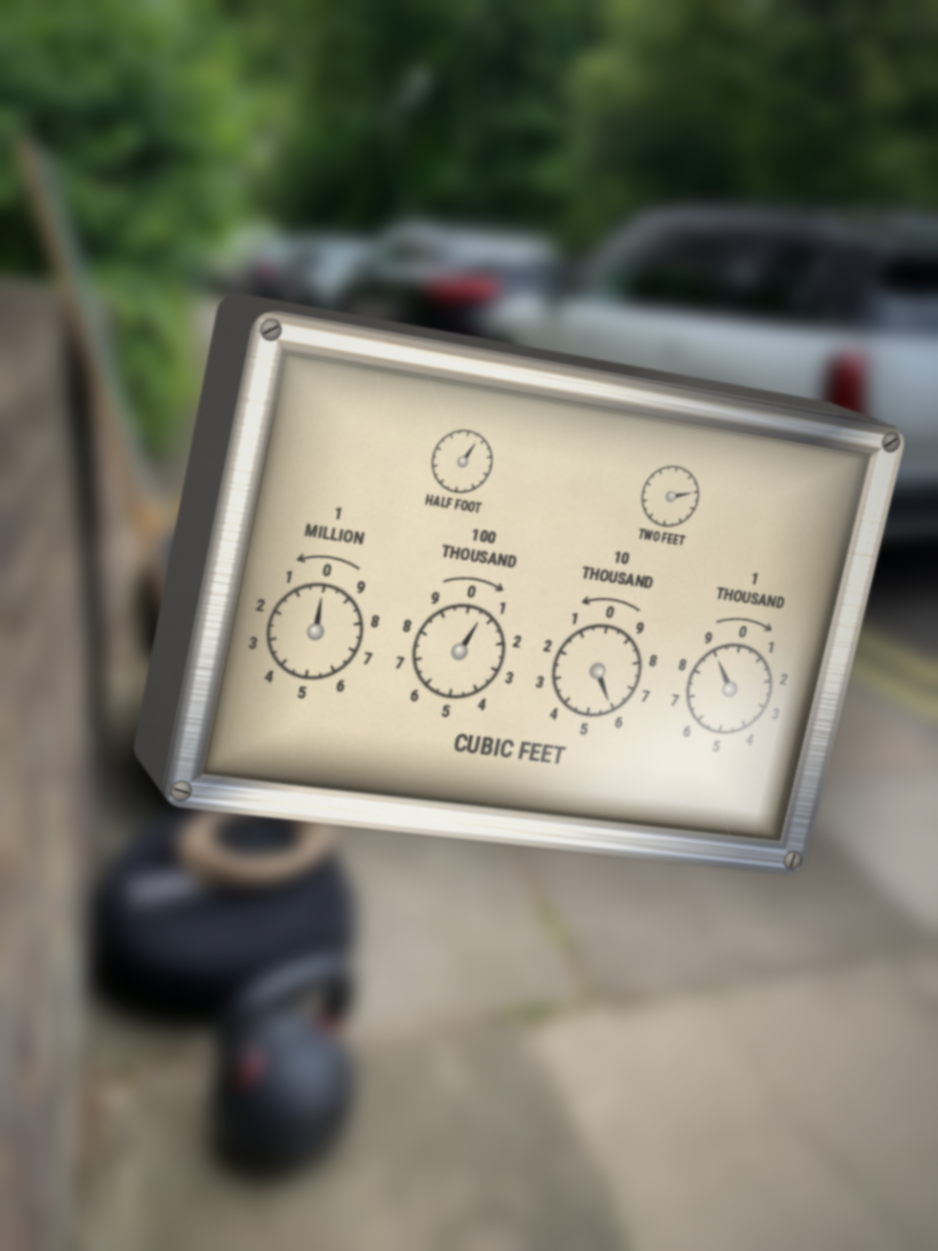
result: 5900 ft³
